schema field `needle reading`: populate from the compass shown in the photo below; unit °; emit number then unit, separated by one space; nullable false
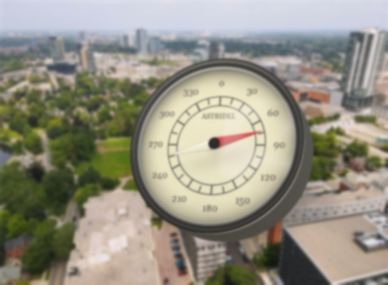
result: 75 °
